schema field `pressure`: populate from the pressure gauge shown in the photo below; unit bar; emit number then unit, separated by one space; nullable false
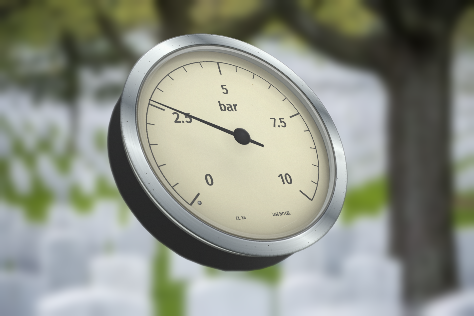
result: 2.5 bar
